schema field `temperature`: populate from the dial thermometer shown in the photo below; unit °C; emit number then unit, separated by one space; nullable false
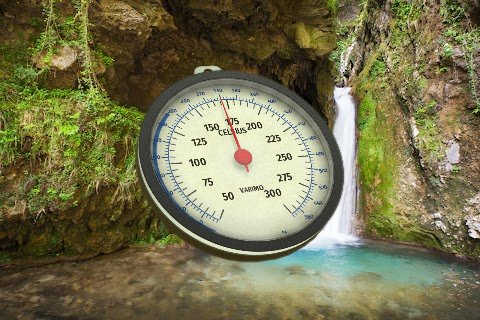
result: 170 °C
